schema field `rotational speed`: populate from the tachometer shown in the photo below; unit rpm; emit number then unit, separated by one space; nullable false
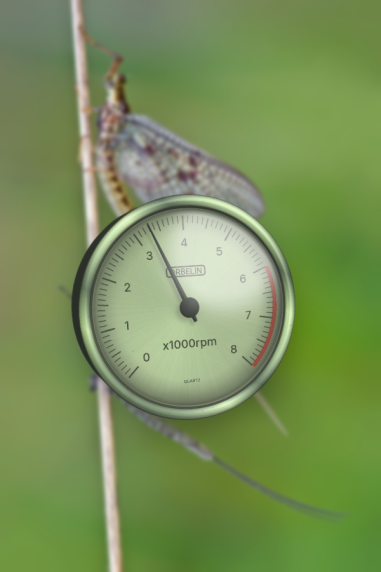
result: 3300 rpm
